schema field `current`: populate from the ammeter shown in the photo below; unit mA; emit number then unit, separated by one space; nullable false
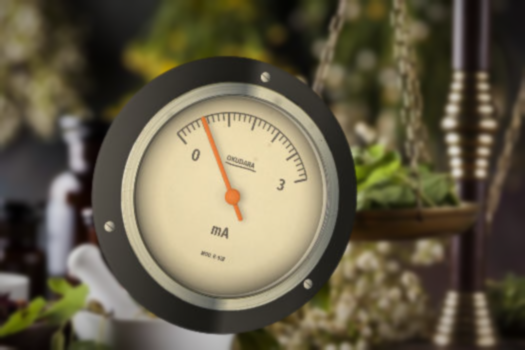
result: 0.5 mA
